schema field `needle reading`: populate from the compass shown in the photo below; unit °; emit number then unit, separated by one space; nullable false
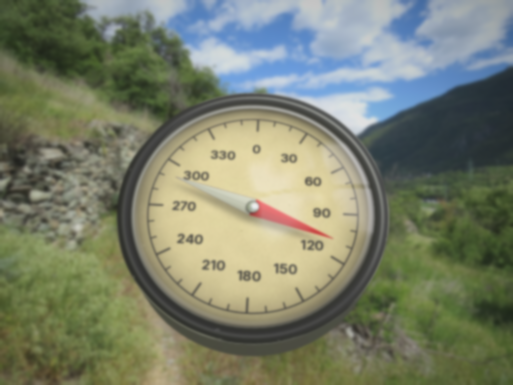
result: 110 °
